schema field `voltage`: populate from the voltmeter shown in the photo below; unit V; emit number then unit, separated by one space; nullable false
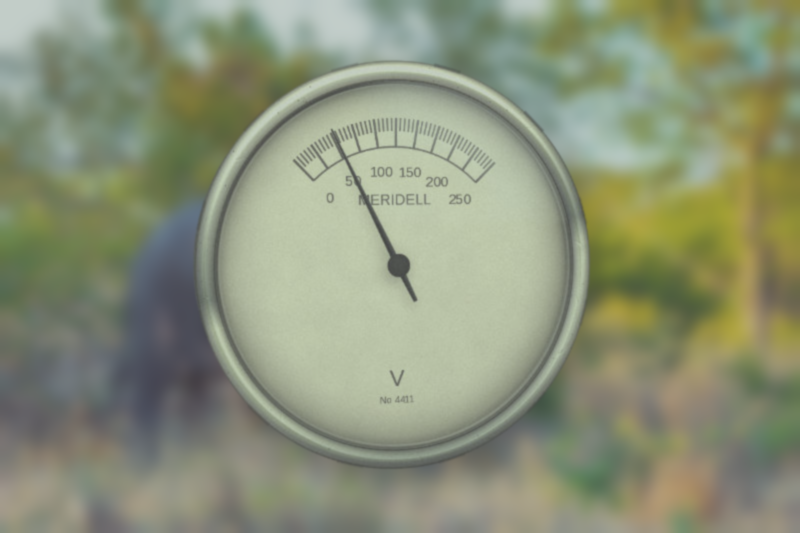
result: 50 V
